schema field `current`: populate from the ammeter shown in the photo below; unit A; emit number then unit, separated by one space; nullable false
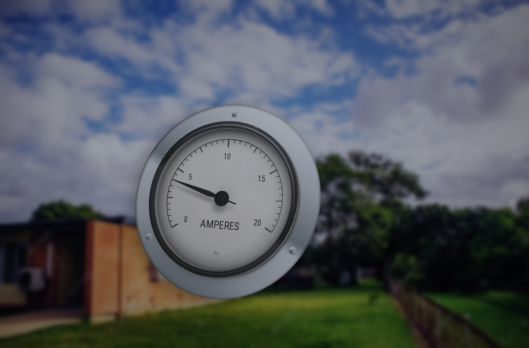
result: 4 A
